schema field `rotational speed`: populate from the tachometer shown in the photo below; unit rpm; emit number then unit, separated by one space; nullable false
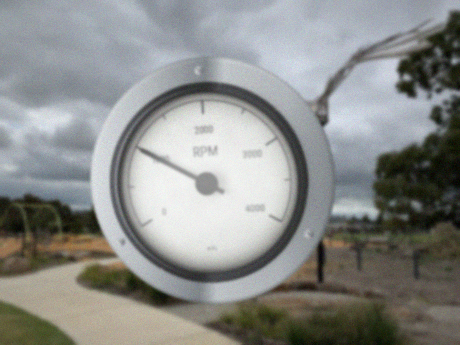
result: 1000 rpm
